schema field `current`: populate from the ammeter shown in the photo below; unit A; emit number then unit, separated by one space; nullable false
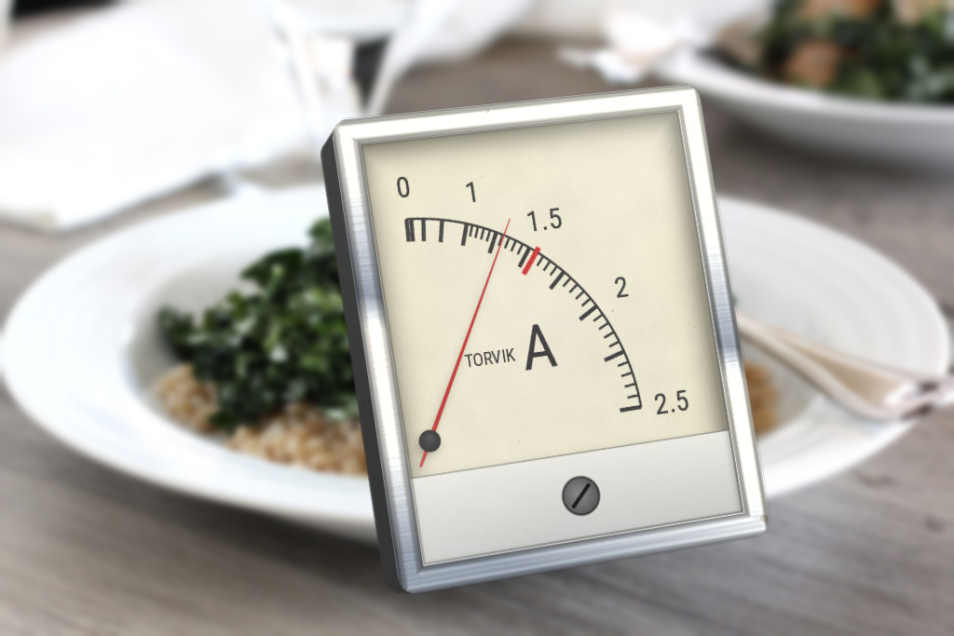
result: 1.3 A
